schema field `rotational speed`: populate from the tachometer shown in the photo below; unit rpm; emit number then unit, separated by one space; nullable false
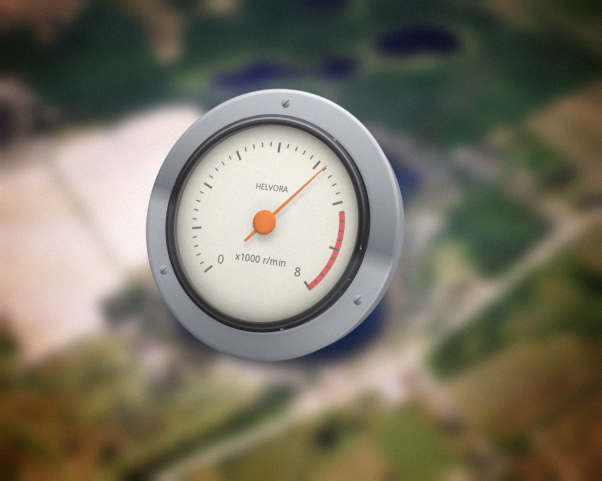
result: 5200 rpm
